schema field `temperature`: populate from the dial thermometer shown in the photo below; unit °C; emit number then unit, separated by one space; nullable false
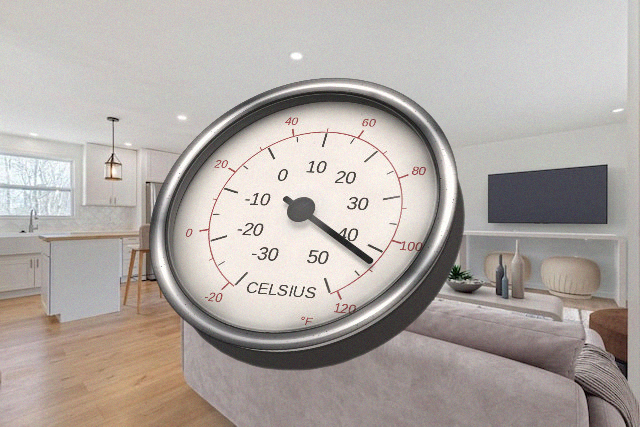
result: 42.5 °C
